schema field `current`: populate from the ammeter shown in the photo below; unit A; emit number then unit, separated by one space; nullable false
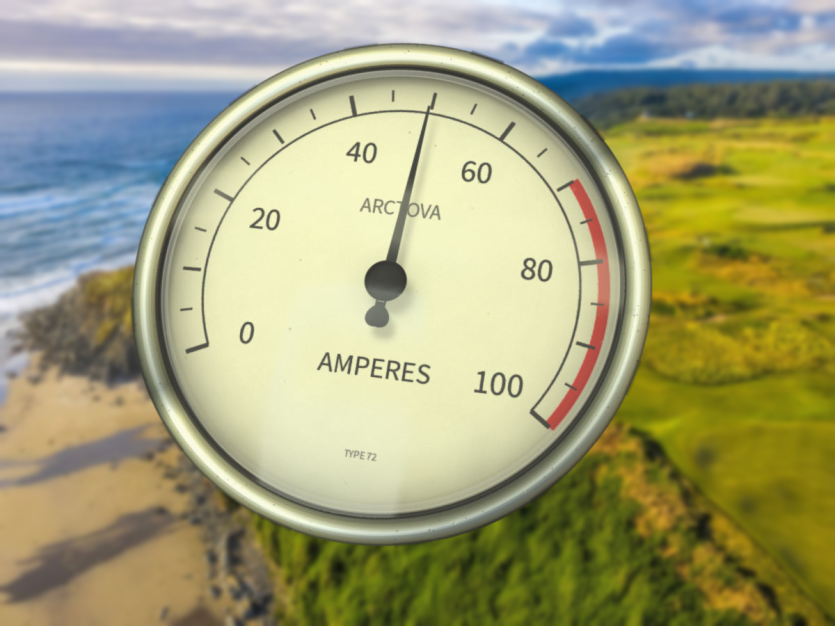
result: 50 A
